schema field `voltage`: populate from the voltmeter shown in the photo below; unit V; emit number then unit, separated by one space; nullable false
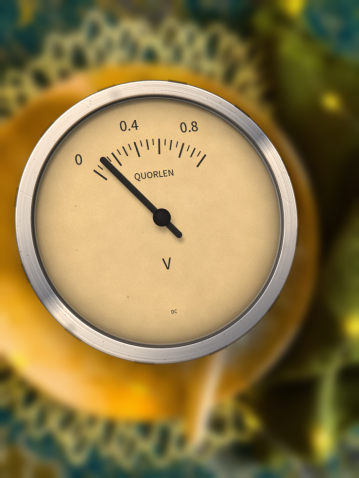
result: 0.1 V
